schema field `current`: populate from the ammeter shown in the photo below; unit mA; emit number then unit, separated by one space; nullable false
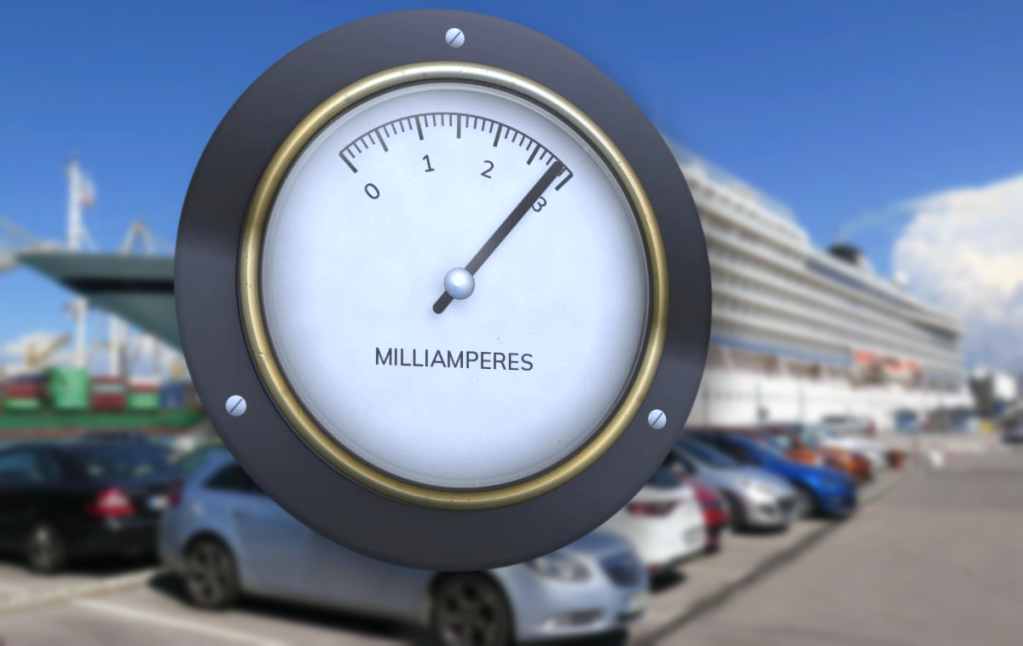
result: 2.8 mA
